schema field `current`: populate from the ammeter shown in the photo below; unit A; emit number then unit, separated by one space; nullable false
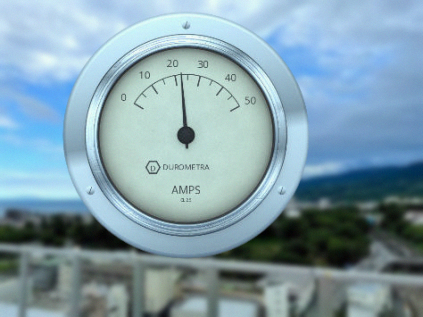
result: 22.5 A
